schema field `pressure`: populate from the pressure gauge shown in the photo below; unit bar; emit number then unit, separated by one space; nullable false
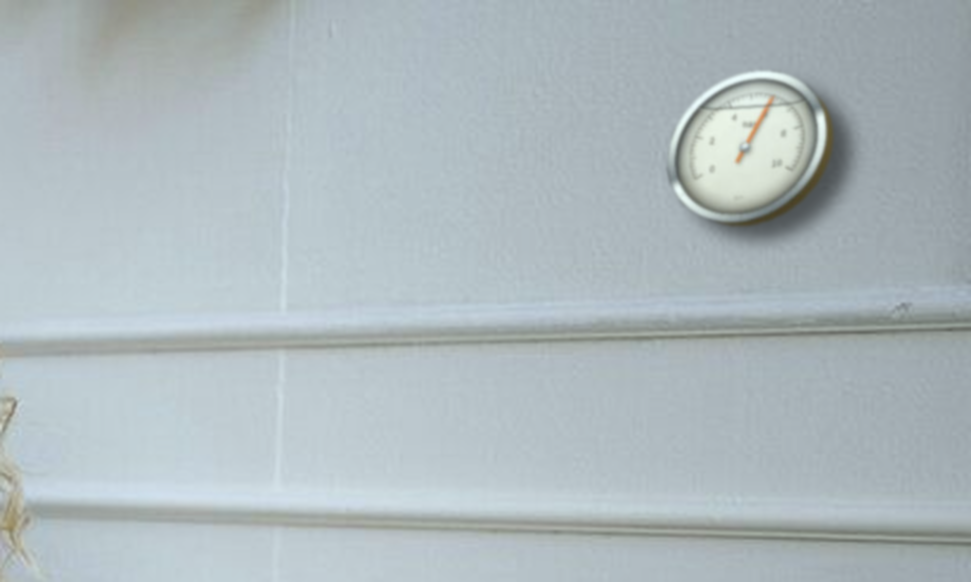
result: 6 bar
